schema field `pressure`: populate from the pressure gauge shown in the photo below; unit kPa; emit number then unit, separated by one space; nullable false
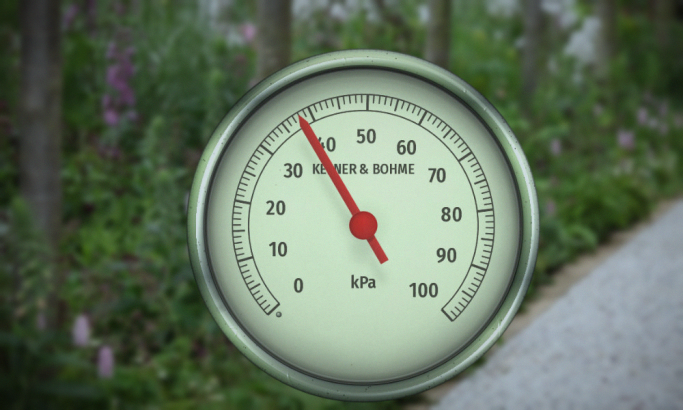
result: 38 kPa
